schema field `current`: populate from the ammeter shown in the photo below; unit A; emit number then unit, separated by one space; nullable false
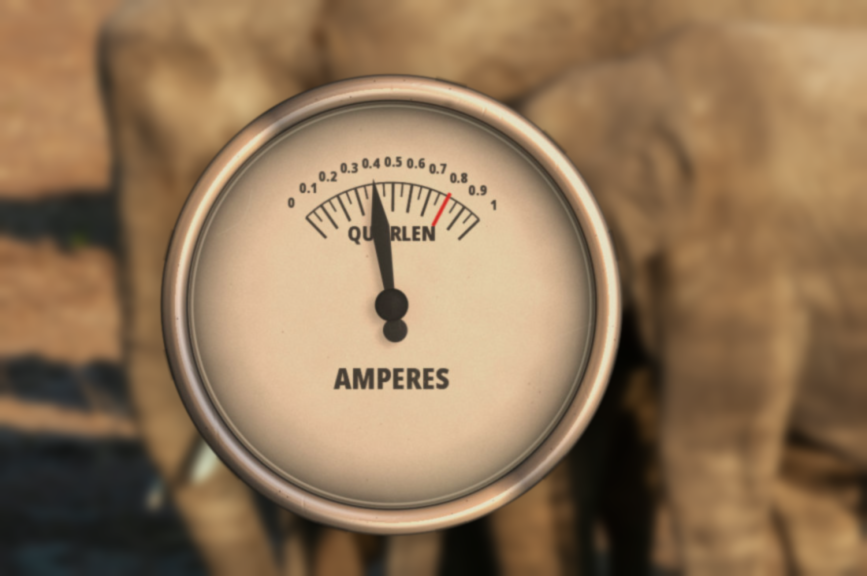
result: 0.4 A
